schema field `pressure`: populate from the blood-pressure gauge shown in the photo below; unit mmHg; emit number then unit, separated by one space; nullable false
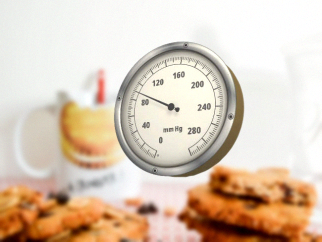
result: 90 mmHg
